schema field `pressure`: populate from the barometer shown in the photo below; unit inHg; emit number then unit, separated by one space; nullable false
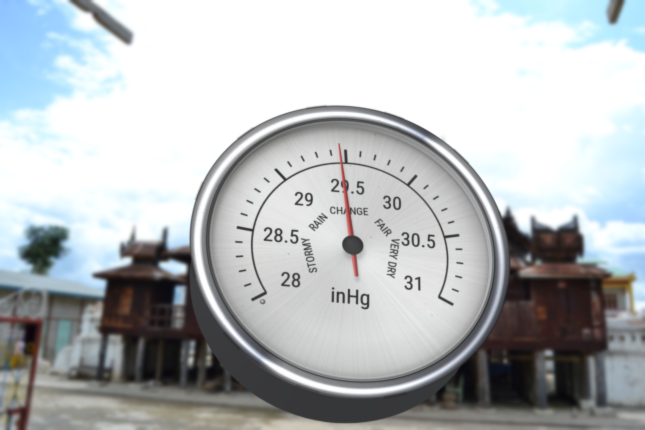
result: 29.45 inHg
